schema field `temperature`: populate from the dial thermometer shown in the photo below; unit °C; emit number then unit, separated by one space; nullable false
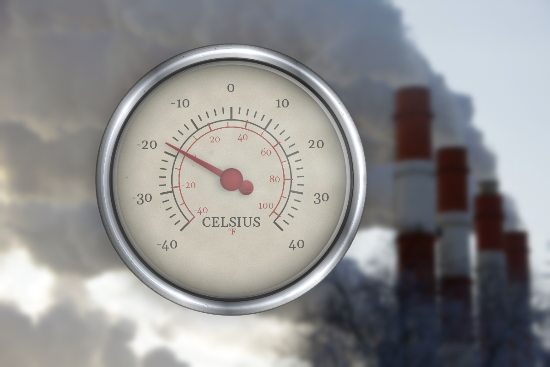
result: -18 °C
